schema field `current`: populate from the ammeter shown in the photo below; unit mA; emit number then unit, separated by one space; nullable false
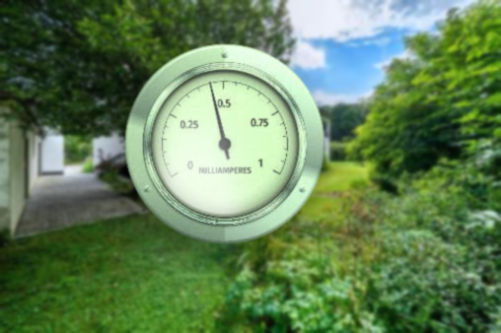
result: 0.45 mA
